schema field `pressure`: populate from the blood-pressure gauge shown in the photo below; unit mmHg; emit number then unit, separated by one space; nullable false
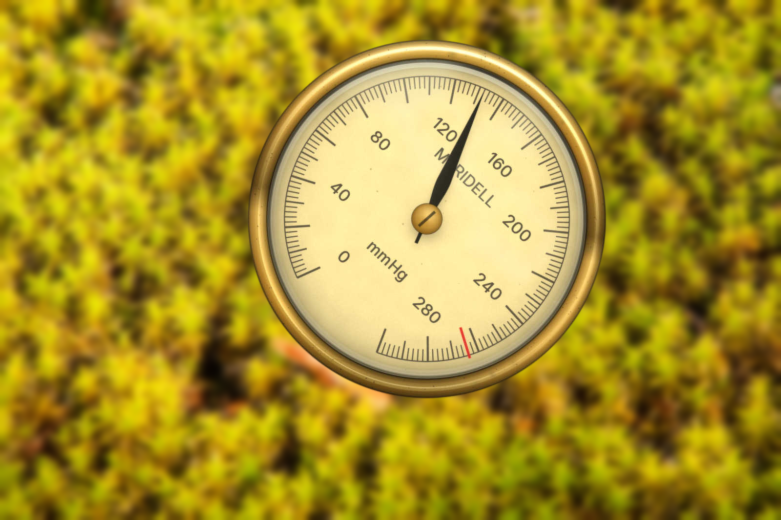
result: 132 mmHg
